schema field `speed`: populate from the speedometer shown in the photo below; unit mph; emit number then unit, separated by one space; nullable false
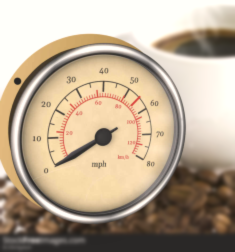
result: 0 mph
